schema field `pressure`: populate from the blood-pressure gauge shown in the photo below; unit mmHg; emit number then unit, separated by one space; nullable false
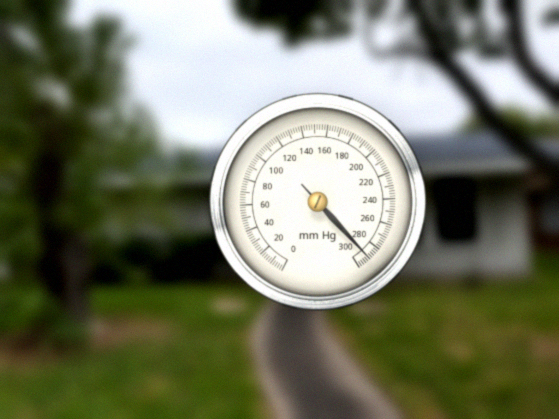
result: 290 mmHg
